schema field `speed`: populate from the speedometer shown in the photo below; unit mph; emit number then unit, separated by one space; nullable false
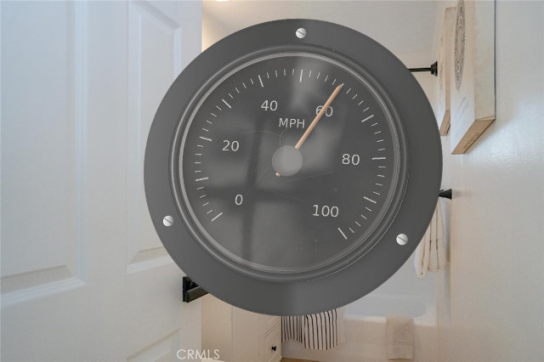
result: 60 mph
